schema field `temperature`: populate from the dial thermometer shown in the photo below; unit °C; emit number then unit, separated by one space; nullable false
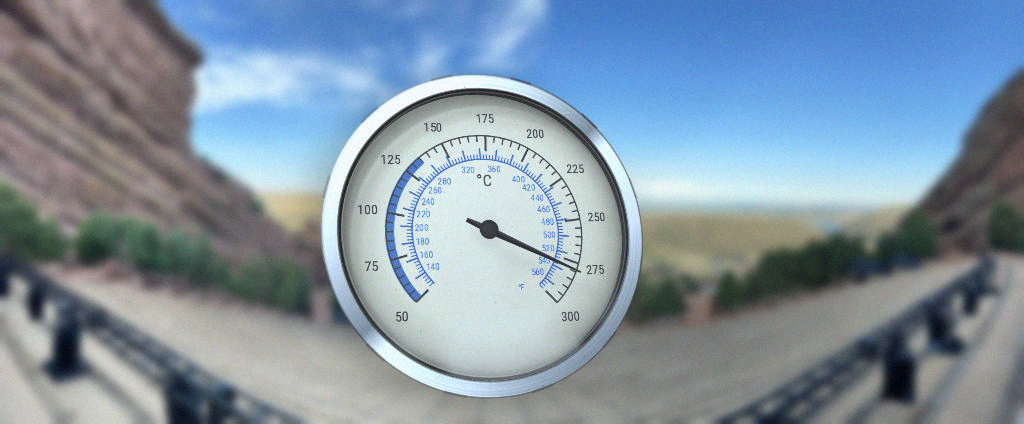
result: 280 °C
